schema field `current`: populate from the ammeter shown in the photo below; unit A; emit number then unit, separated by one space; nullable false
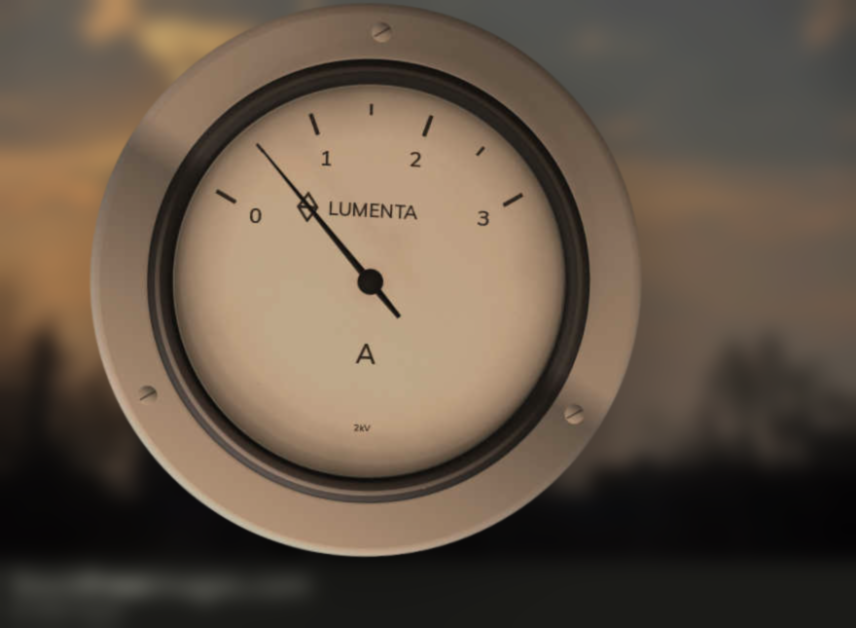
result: 0.5 A
